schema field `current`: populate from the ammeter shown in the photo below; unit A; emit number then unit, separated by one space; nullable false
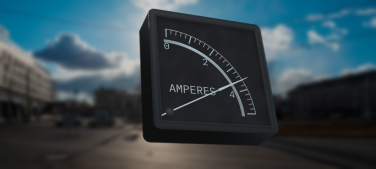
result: 3.6 A
